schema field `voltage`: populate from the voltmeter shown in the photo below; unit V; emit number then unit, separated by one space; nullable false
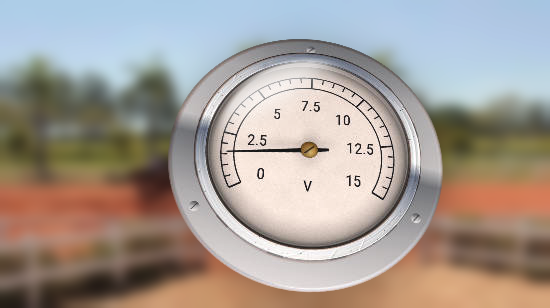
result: 1.5 V
